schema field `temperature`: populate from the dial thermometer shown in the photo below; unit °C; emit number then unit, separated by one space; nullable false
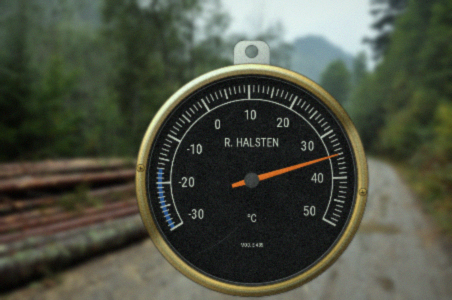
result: 35 °C
